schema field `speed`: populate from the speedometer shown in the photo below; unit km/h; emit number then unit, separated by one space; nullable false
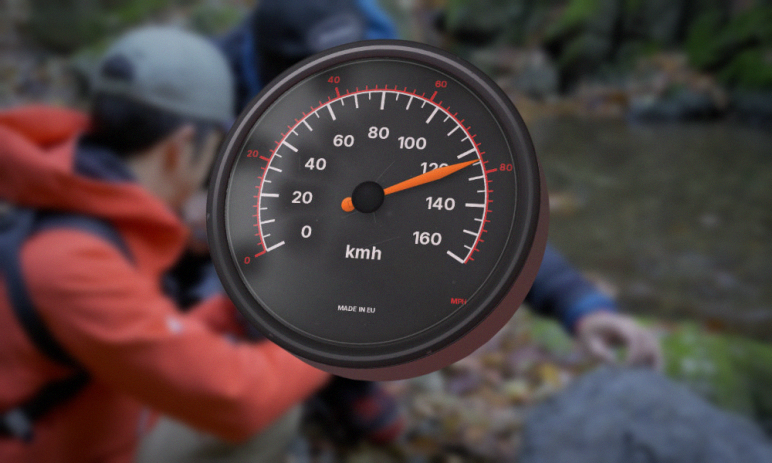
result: 125 km/h
